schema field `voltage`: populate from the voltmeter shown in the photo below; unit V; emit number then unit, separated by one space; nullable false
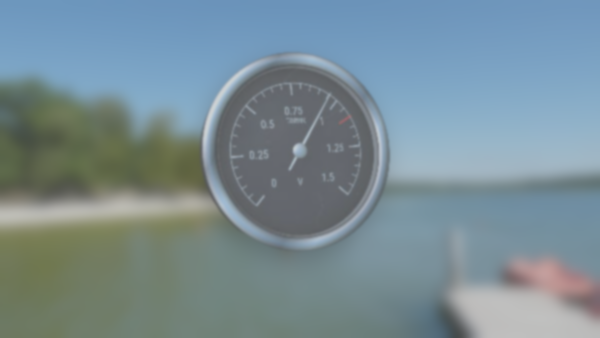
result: 0.95 V
